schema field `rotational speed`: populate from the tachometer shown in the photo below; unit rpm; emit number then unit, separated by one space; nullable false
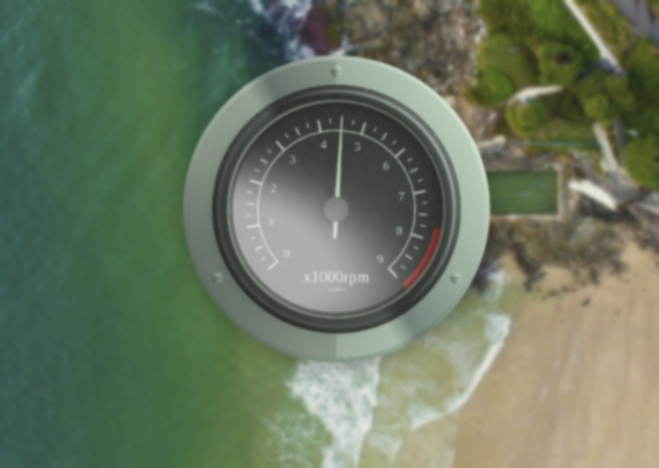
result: 4500 rpm
